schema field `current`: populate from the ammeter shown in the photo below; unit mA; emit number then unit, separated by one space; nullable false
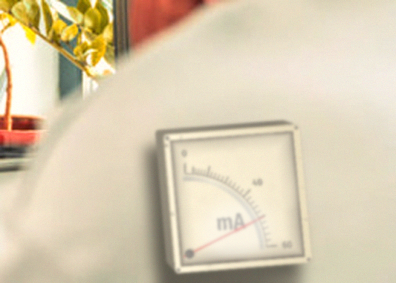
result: 50 mA
